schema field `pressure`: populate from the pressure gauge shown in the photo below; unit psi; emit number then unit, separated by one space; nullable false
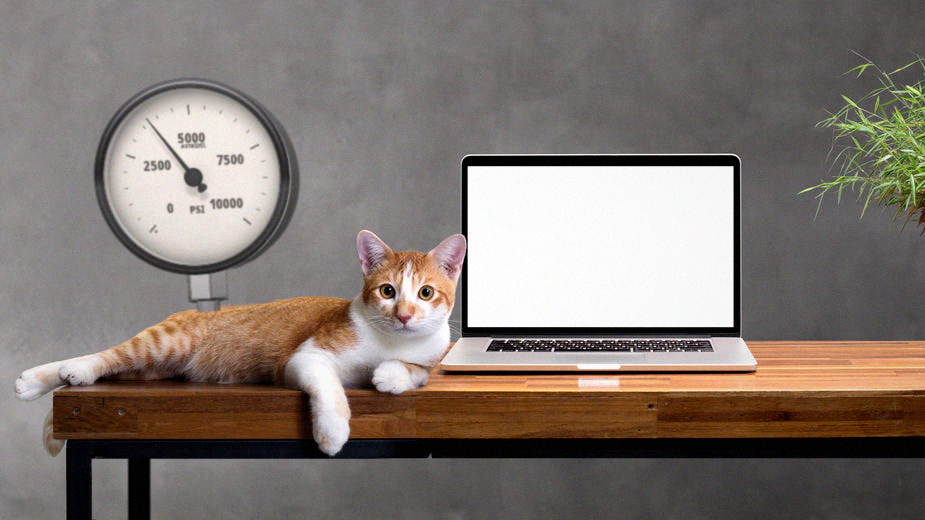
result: 3750 psi
